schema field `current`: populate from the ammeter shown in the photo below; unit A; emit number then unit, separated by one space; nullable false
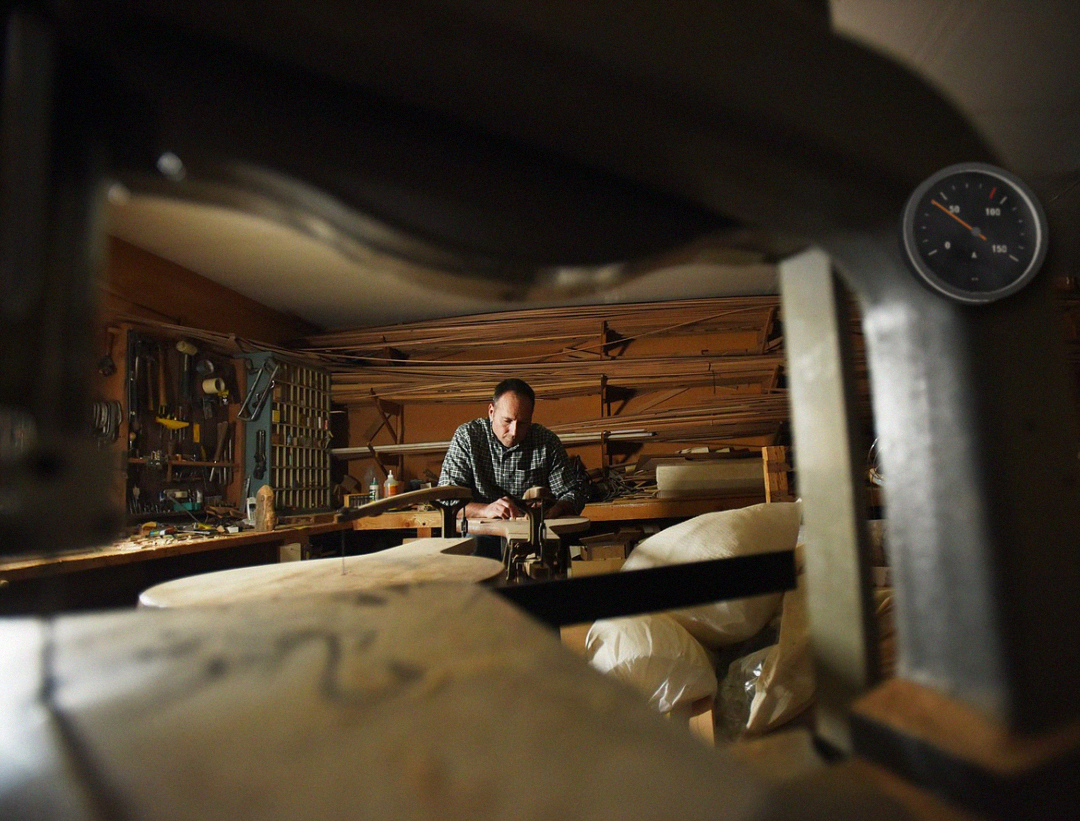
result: 40 A
